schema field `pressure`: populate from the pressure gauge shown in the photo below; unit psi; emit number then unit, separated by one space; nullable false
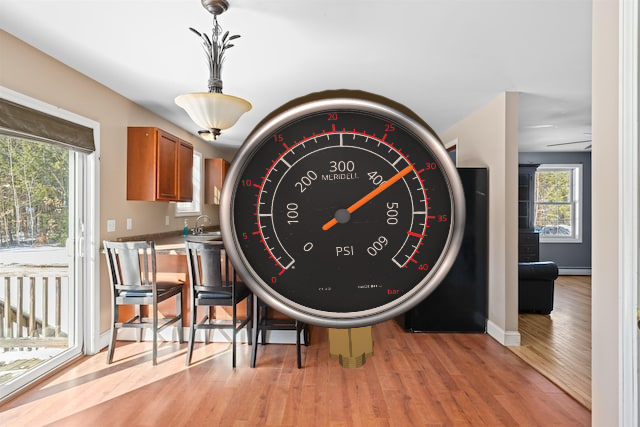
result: 420 psi
